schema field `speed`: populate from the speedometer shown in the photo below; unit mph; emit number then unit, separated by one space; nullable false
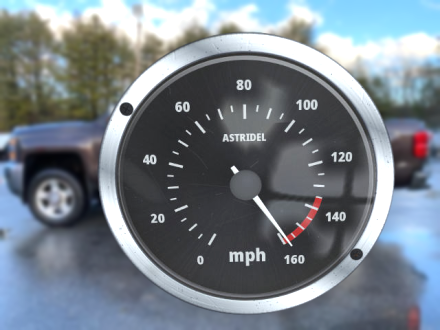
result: 157.5 mph
